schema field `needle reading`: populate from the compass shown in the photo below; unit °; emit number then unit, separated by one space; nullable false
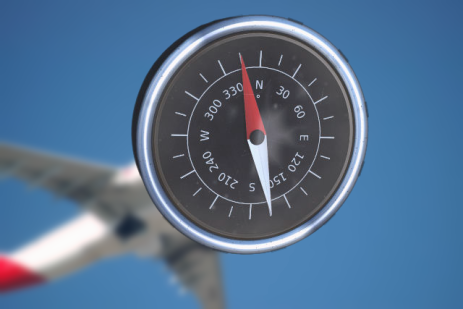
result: 345 °
